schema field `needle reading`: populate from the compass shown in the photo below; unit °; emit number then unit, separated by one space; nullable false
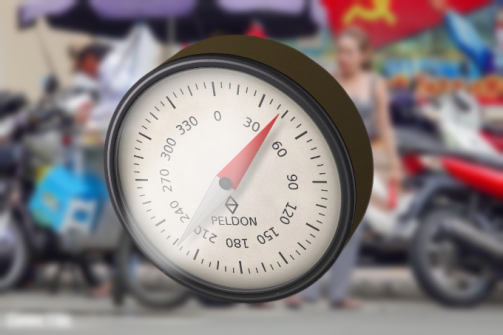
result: 42.5 °
